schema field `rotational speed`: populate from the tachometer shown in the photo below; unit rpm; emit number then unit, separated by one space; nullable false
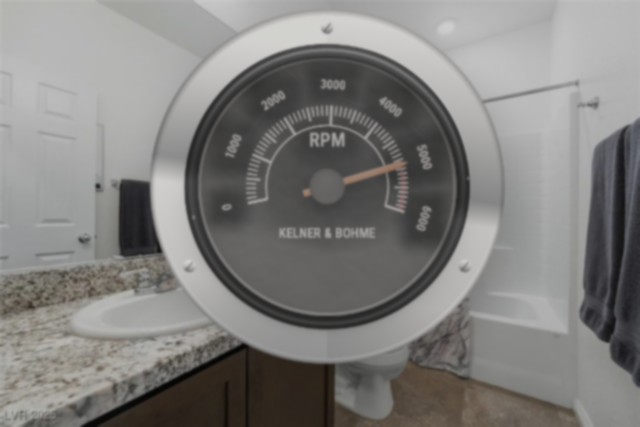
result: 5000 rpm
